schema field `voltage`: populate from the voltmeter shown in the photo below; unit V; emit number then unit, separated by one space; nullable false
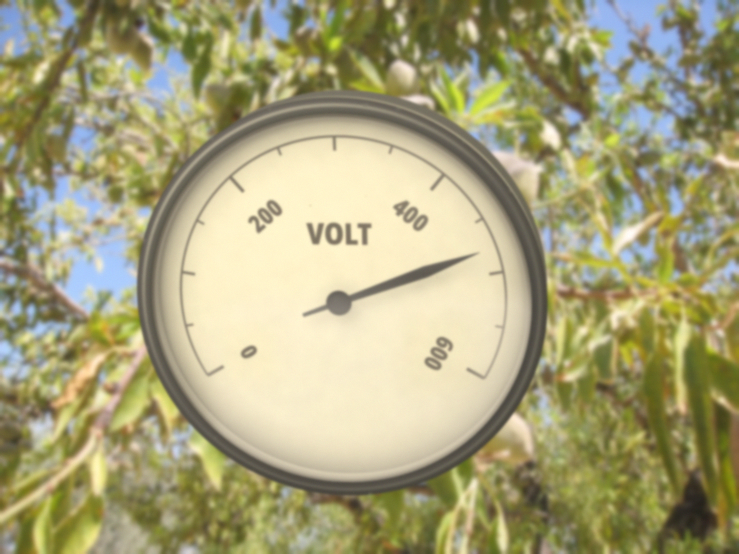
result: 475 V
